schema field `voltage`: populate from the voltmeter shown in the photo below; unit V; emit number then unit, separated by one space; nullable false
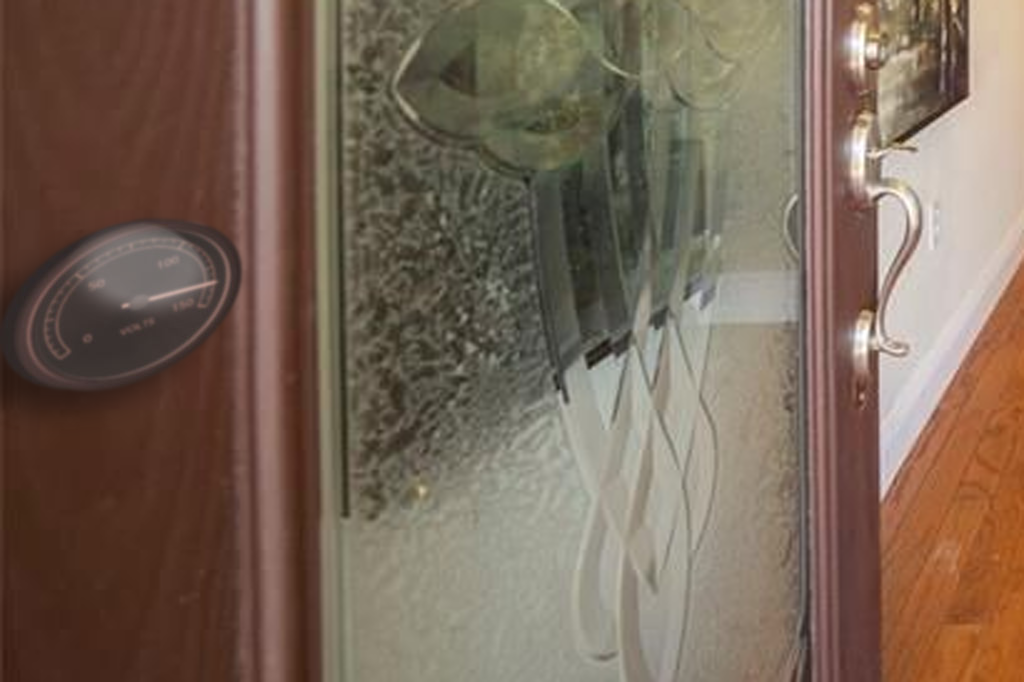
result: 135 V
